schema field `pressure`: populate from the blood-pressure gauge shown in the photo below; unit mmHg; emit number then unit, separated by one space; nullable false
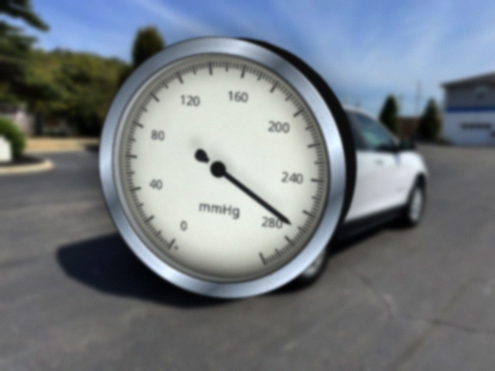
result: 270 mmHg
